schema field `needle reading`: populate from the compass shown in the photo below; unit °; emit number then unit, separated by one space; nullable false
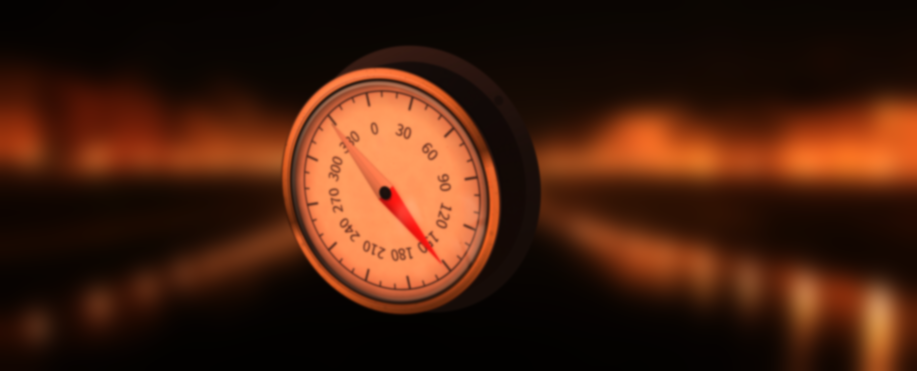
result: 150 °
